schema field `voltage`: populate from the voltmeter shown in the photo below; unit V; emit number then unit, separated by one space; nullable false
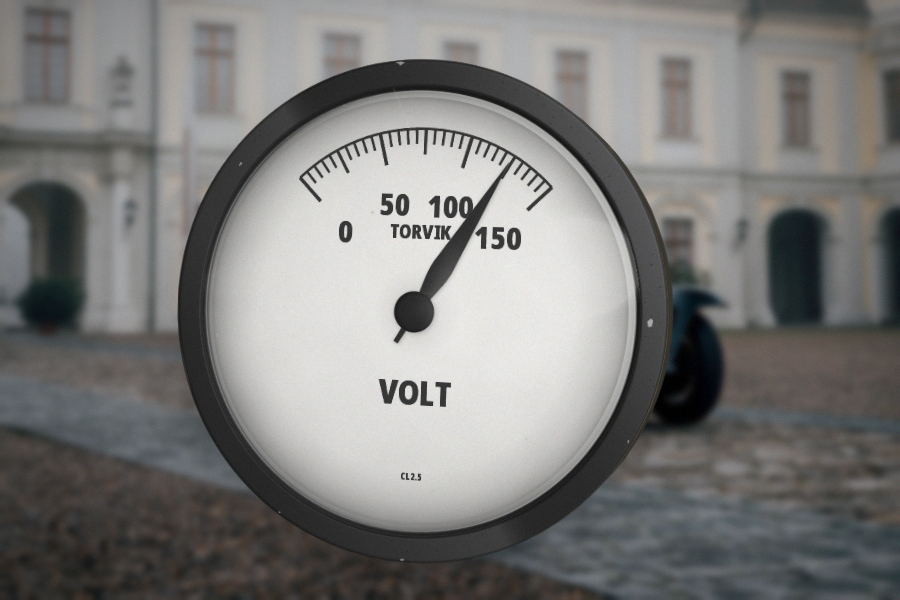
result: 125 V
